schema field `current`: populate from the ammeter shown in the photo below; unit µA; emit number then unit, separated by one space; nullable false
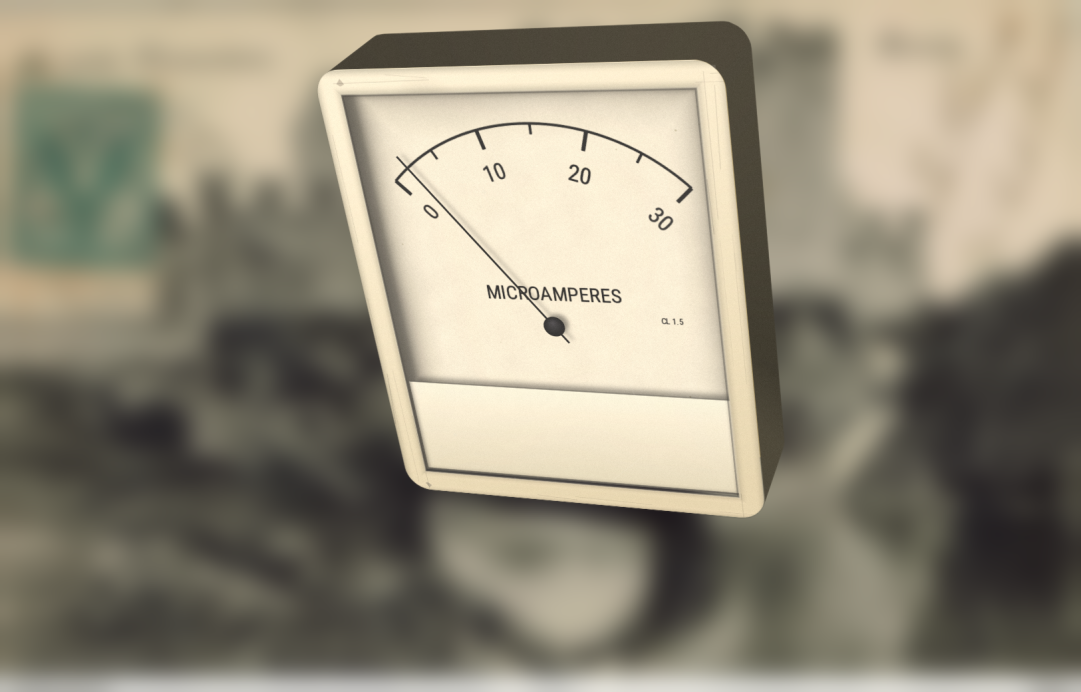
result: 2.5 µA
